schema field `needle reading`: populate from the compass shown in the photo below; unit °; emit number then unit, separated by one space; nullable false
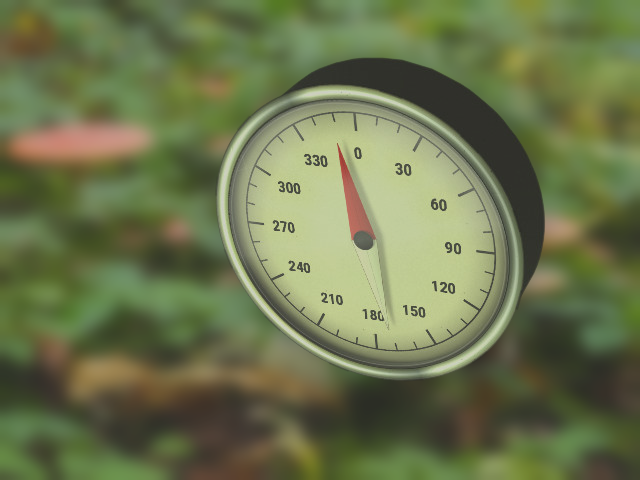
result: 350 °
